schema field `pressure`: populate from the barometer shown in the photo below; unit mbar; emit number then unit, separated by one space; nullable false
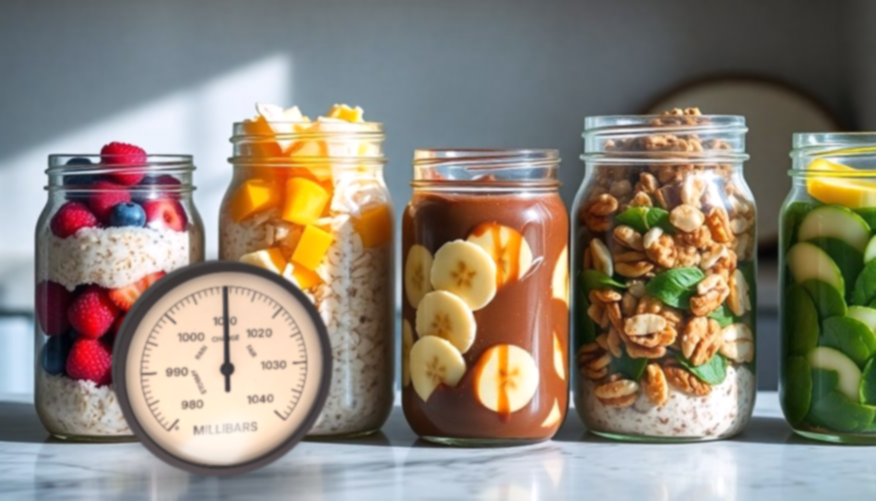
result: 1010 mbar
